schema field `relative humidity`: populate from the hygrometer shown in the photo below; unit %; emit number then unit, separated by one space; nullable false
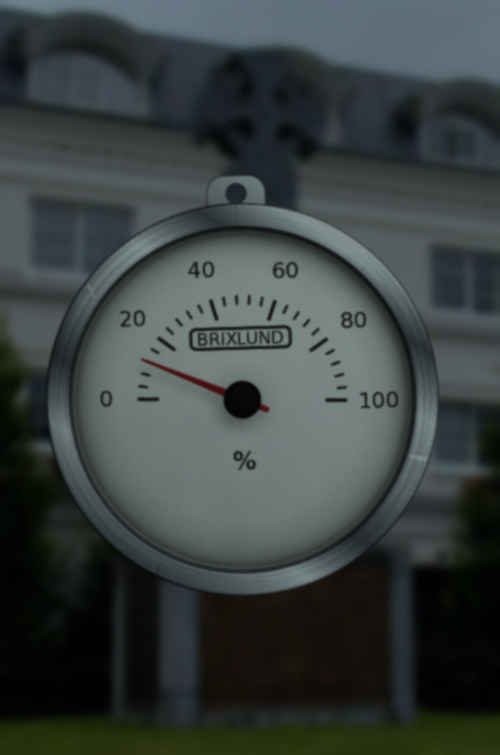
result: 12 %
